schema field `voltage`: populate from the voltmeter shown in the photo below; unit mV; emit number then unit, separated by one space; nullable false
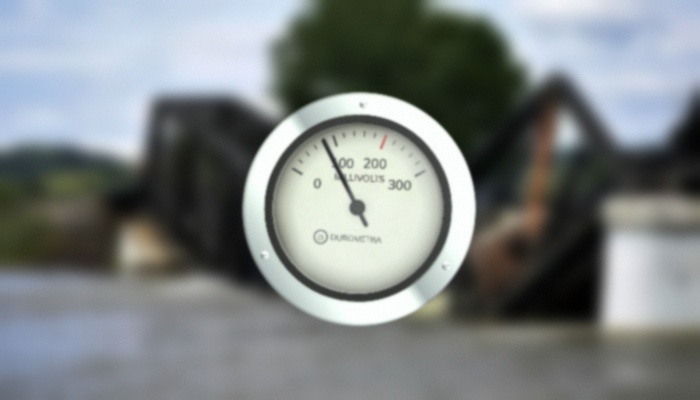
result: 80 mV
